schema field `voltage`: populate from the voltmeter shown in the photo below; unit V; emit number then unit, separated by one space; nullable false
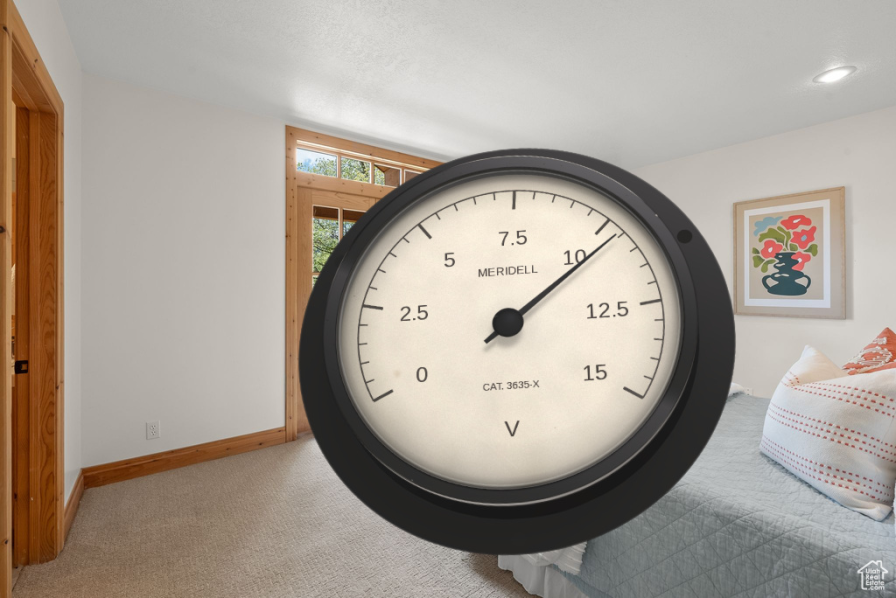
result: 10.5 V
